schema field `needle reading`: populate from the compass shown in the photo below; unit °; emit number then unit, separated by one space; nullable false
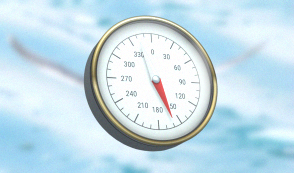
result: 160 °
